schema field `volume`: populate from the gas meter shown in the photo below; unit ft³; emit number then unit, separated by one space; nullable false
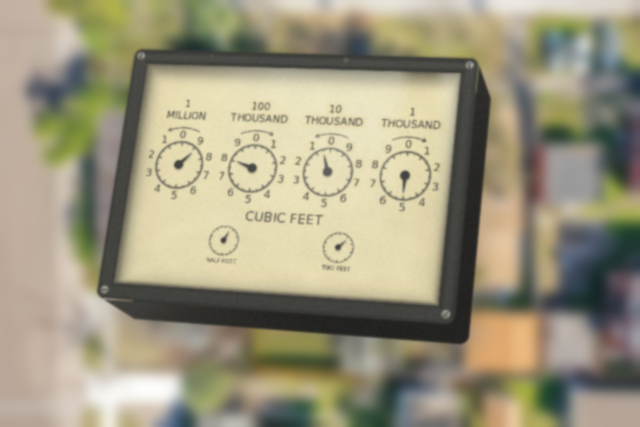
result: 880500 ft³
